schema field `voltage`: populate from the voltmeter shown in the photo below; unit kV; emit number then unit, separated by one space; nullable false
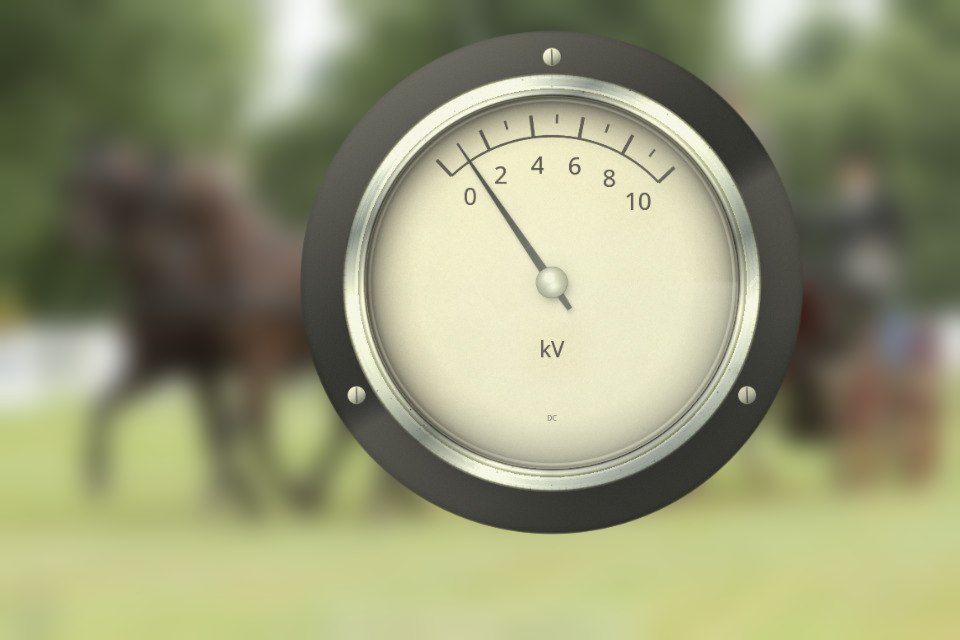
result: 1 kV
